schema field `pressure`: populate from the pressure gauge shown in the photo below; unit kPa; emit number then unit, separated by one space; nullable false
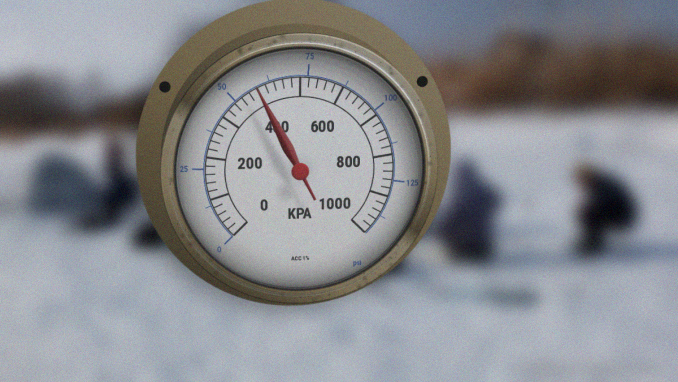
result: 400 kPa
